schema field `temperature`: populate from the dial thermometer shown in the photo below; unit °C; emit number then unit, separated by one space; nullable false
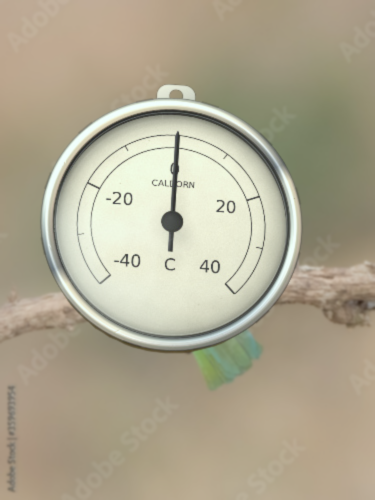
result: 0 °C
